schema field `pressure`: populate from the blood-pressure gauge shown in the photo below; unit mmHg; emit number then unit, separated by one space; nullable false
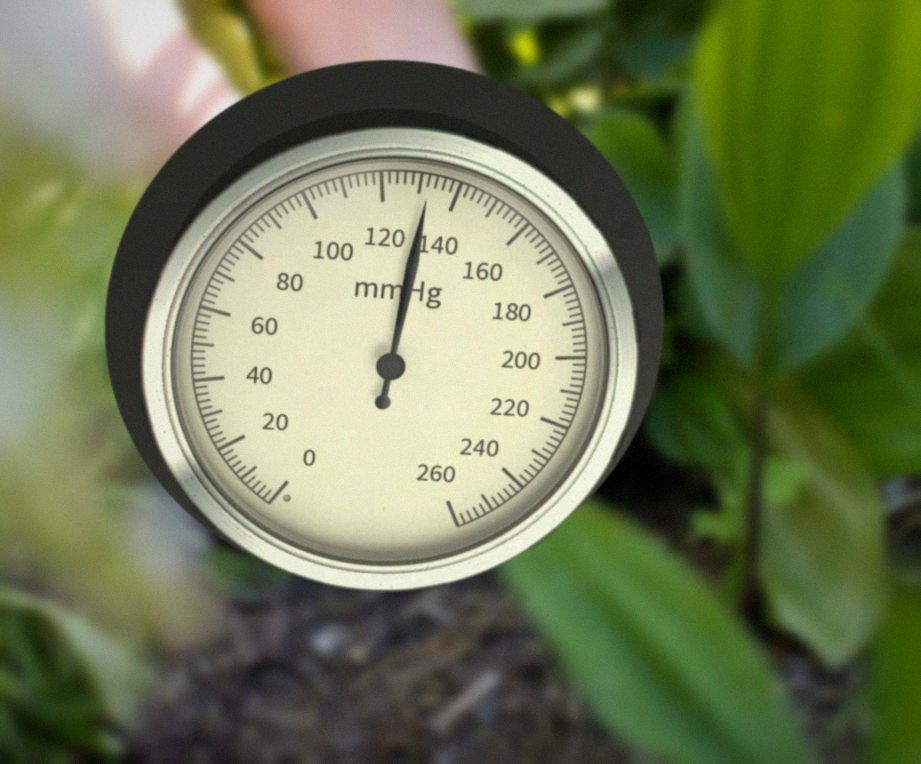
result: 132 mmHg
